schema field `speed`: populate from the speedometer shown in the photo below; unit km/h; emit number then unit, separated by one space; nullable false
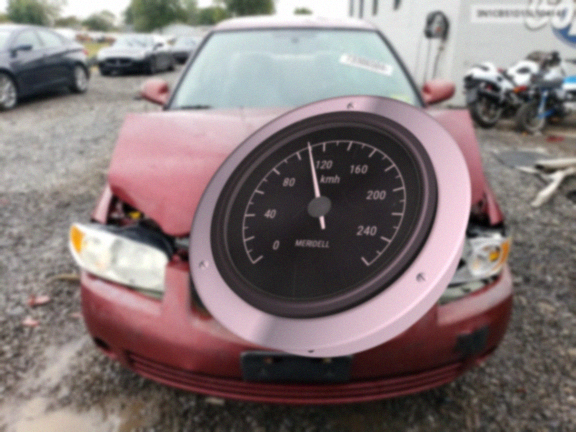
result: 110 km/h
